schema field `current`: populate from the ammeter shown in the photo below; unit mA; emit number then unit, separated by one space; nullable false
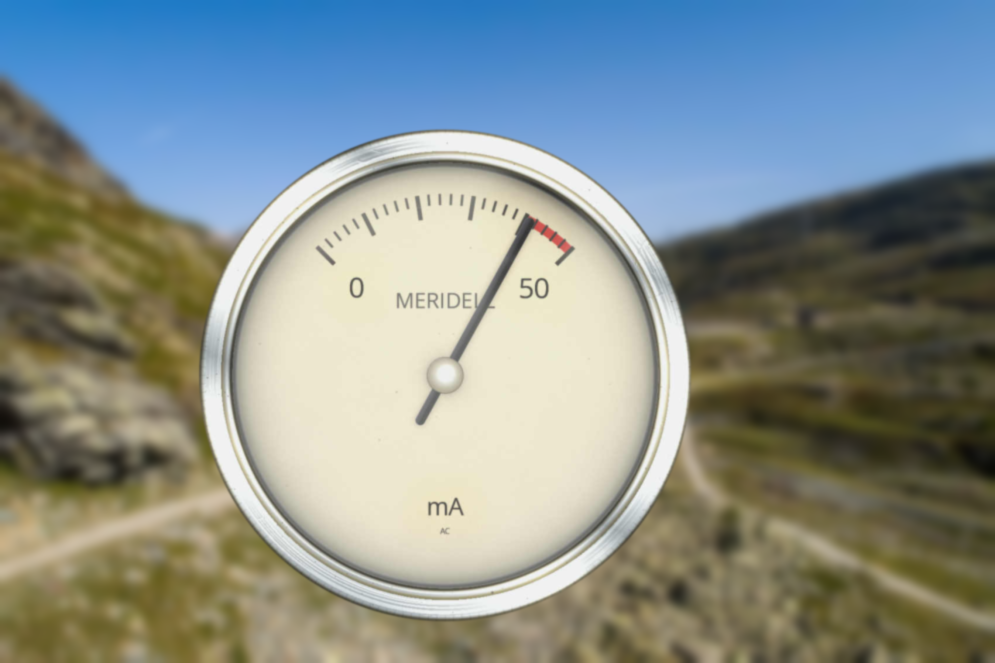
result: 41 mA
